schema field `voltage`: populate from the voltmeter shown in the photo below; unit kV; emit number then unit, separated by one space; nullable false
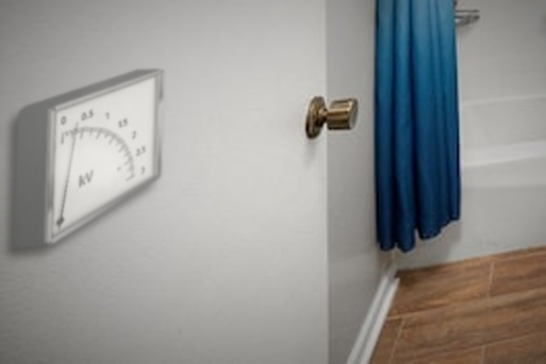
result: 0.25 kV
